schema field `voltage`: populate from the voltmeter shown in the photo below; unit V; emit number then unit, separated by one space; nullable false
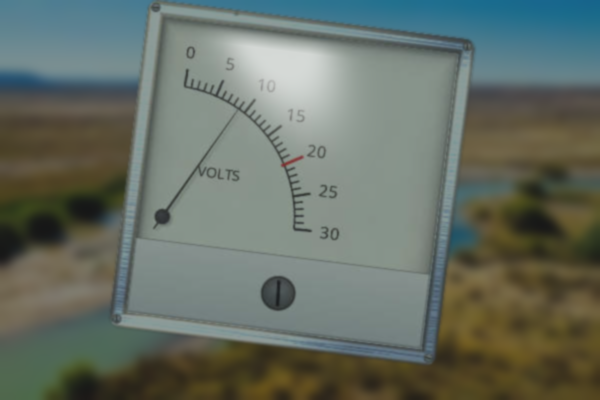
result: 9 V
